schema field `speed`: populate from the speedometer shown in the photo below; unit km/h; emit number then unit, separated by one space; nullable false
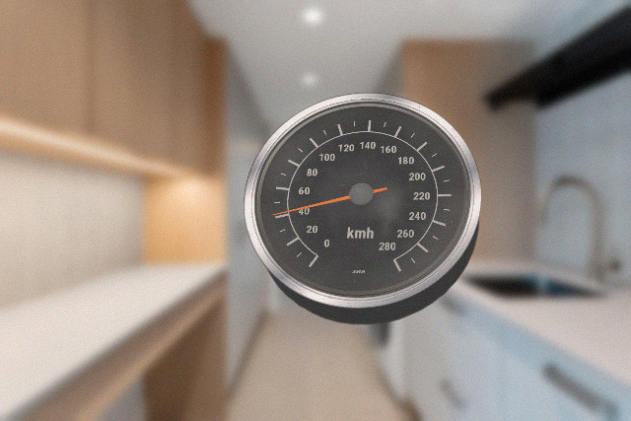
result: 40 km/h
